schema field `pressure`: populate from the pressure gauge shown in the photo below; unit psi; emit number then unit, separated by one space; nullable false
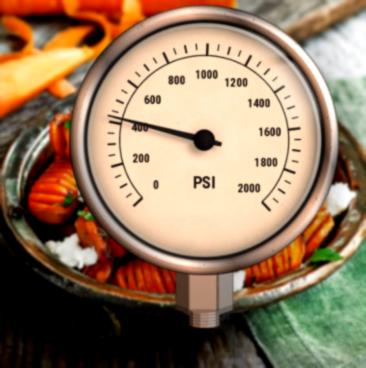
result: 425 psi
